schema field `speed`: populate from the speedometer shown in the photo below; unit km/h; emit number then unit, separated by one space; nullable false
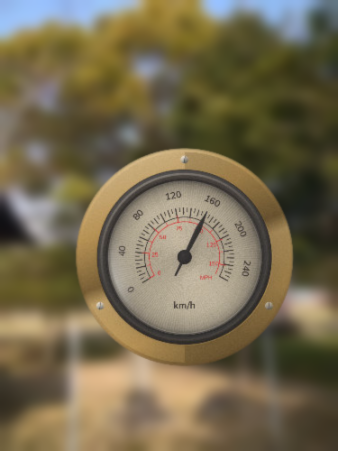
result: 160 km/h
